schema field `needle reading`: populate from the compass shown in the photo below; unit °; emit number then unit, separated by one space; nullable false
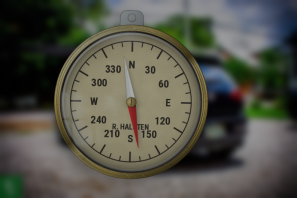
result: 170 °
